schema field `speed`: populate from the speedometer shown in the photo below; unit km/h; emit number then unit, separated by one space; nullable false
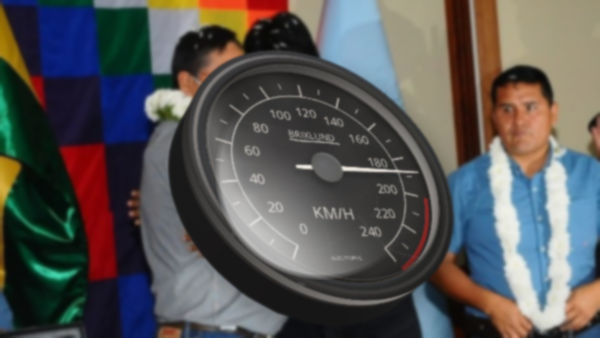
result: 190 km/h
